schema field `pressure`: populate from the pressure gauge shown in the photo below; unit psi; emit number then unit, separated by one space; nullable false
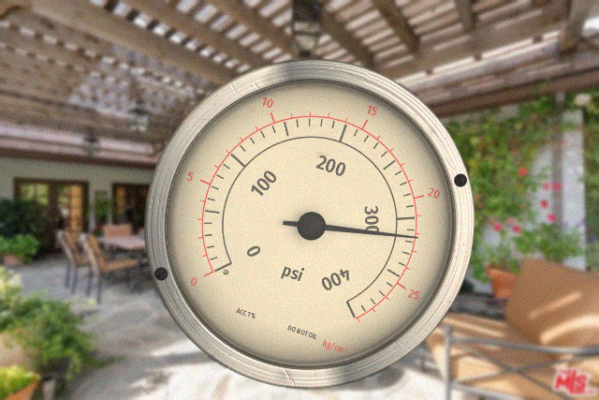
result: 315 psi
